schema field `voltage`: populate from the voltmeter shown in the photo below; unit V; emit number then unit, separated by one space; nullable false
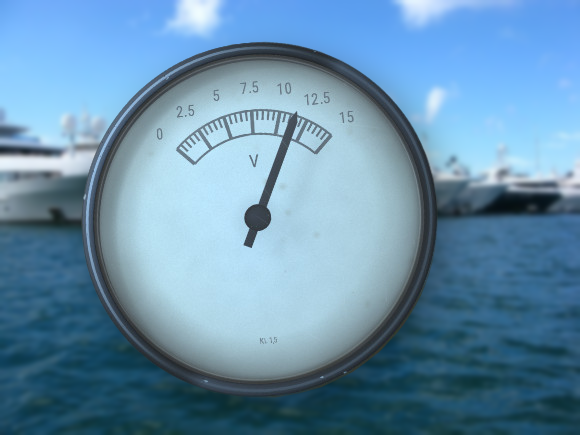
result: 11.5 V
